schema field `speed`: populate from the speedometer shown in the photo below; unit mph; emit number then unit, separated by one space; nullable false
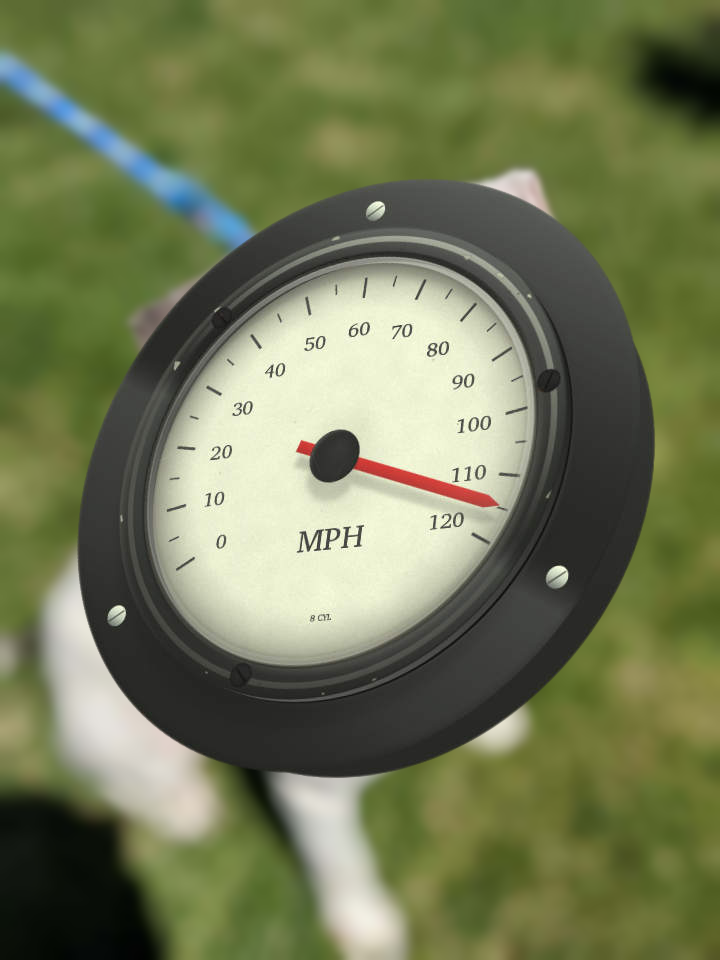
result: 115 mph
